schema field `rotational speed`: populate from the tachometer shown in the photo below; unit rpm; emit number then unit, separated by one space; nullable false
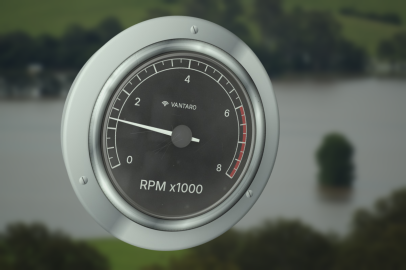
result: 1250 rpm
